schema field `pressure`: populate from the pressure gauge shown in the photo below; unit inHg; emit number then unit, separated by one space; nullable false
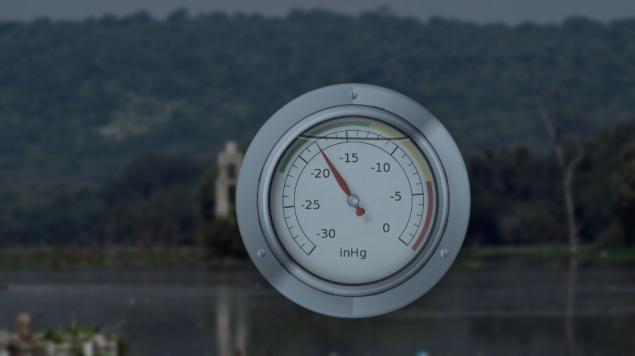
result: -18 inHg
